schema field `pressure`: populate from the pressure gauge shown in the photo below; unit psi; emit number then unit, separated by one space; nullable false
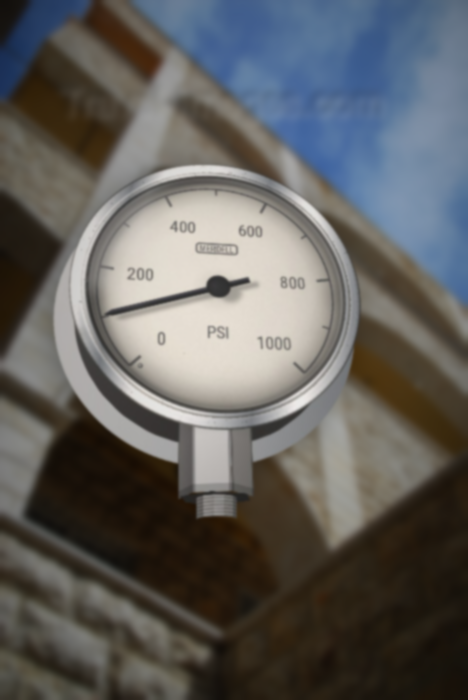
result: 100 psi
